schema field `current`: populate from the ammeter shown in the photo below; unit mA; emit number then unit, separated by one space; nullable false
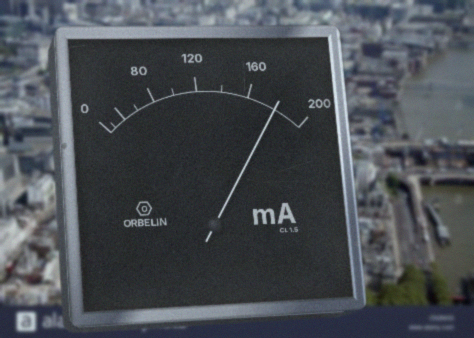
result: 180 mA
